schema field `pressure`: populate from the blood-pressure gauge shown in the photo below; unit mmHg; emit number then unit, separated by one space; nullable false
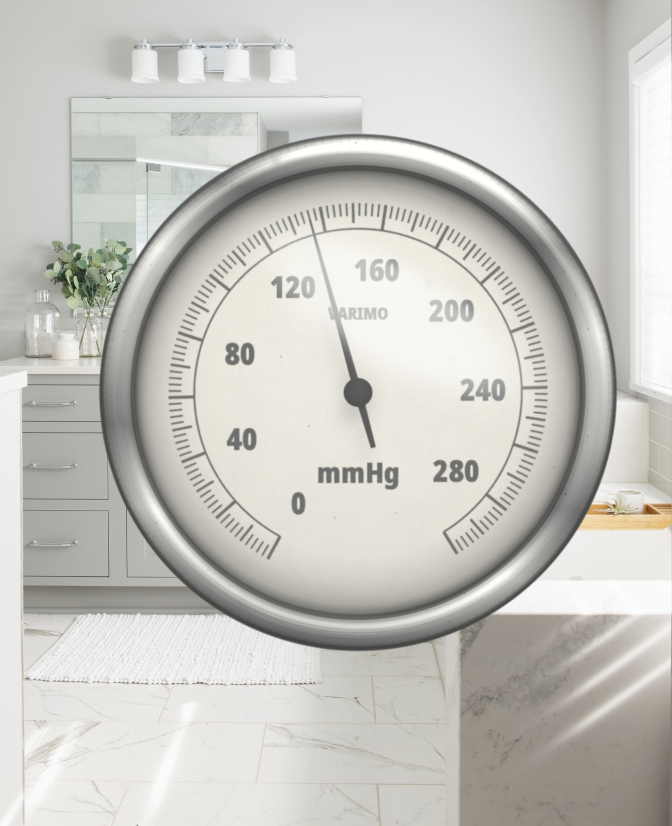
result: 136 mmHg
